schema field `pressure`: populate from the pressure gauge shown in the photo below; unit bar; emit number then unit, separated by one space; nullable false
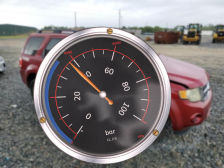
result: 37.5 bar
